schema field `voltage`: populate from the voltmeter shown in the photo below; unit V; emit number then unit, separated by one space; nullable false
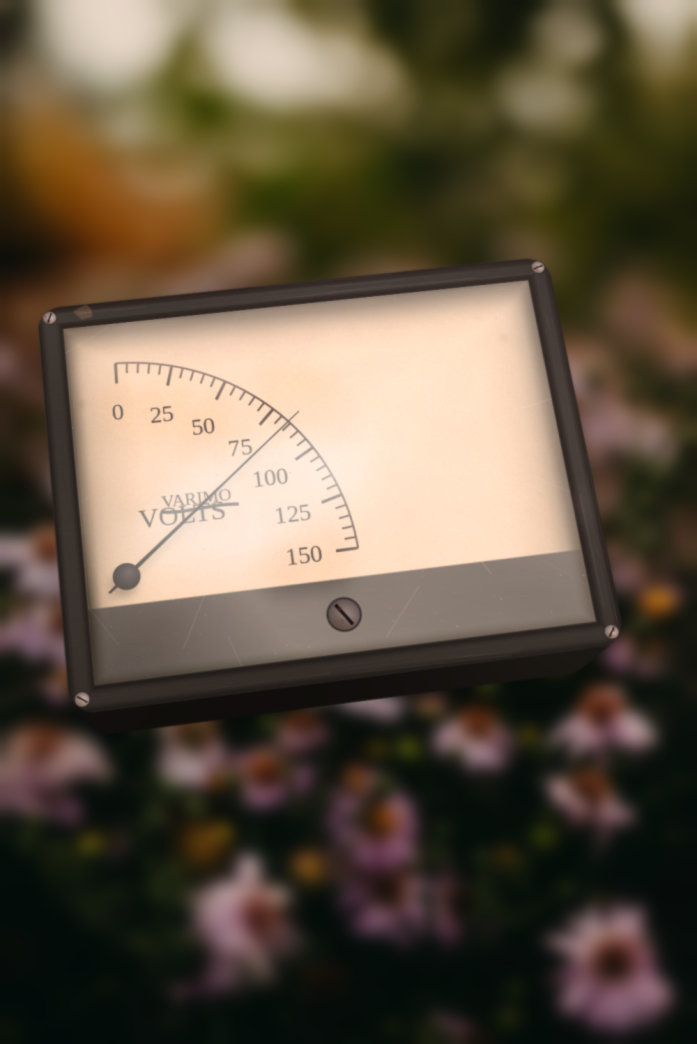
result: 85 V
